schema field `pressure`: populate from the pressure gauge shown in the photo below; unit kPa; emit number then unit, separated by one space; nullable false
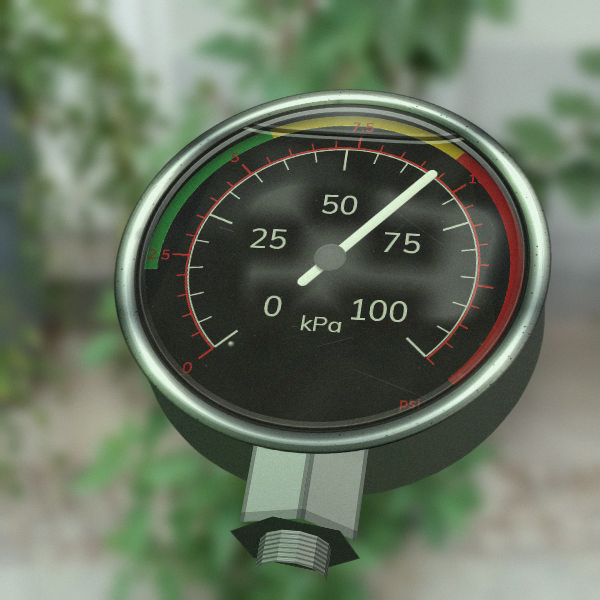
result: 65 kPa
